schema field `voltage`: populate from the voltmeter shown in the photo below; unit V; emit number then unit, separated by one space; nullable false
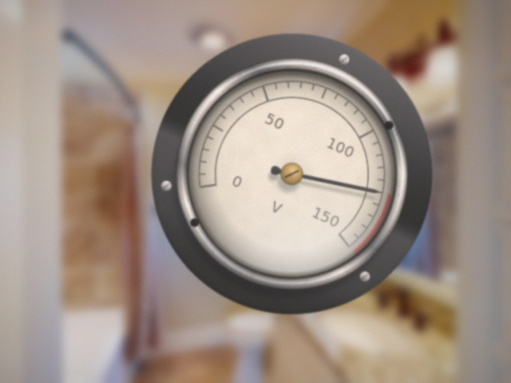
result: 125 V
